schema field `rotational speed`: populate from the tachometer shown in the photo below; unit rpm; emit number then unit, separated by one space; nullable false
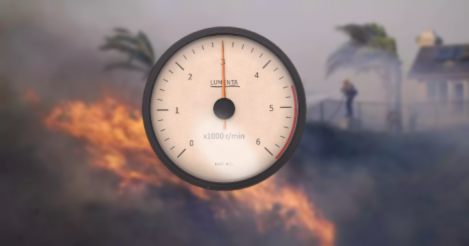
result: 3000 rpm
